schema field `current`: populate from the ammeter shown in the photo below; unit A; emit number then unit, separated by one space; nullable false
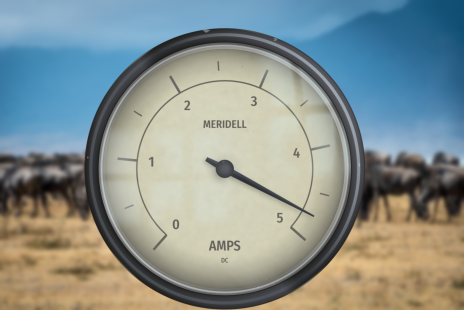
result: 4.75 A
